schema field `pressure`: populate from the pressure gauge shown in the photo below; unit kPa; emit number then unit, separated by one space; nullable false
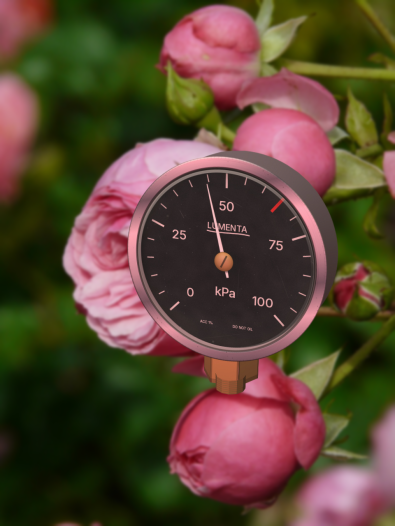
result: 45 kPa
